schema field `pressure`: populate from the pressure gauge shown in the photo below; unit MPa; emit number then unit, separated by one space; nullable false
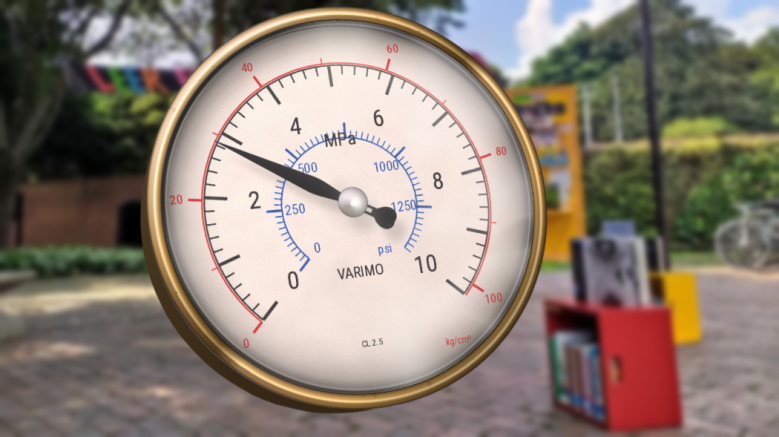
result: 2.8 MPa
